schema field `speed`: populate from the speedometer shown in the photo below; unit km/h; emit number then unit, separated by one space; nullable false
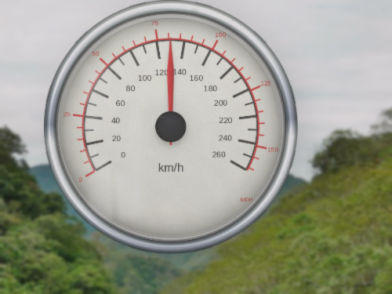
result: 130 km/h
